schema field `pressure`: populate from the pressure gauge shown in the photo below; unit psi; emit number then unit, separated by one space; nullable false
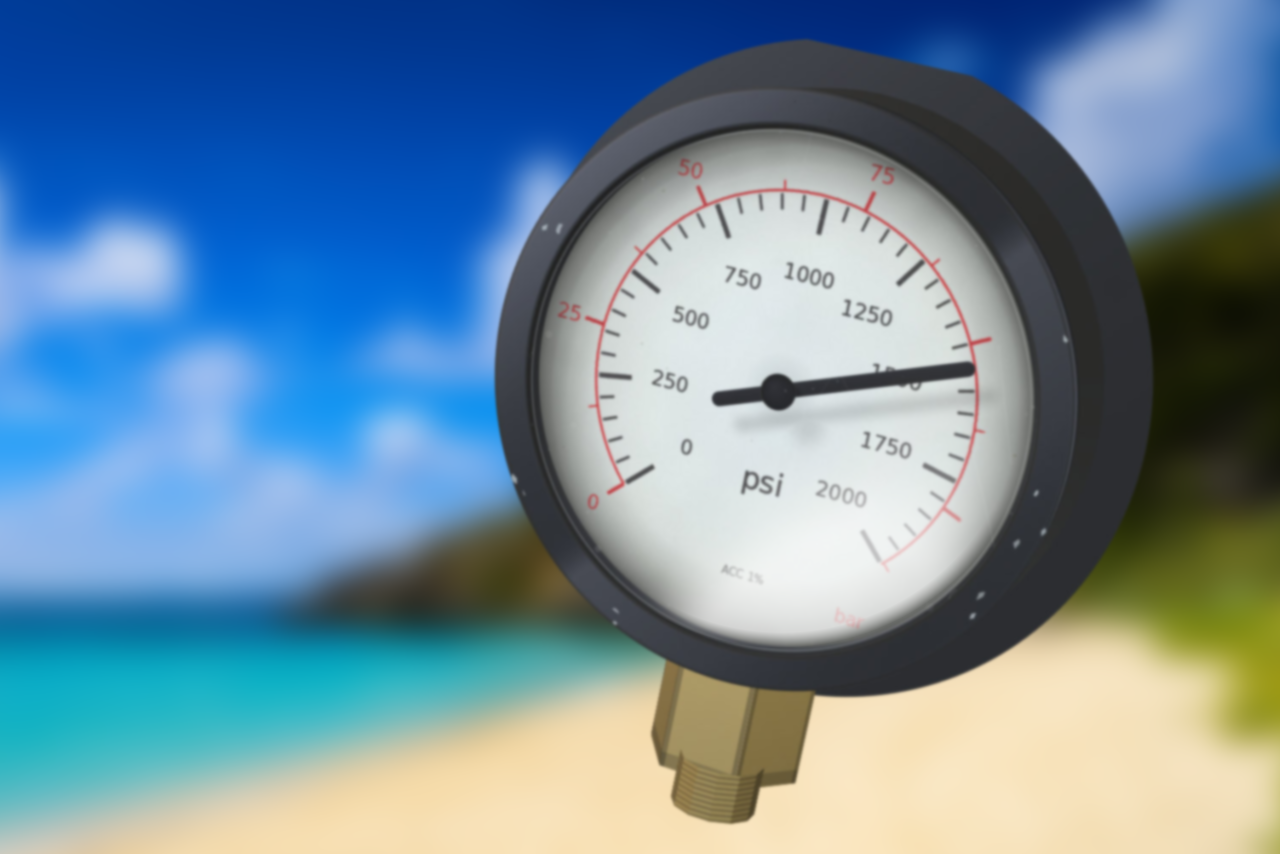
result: 1500 psi
